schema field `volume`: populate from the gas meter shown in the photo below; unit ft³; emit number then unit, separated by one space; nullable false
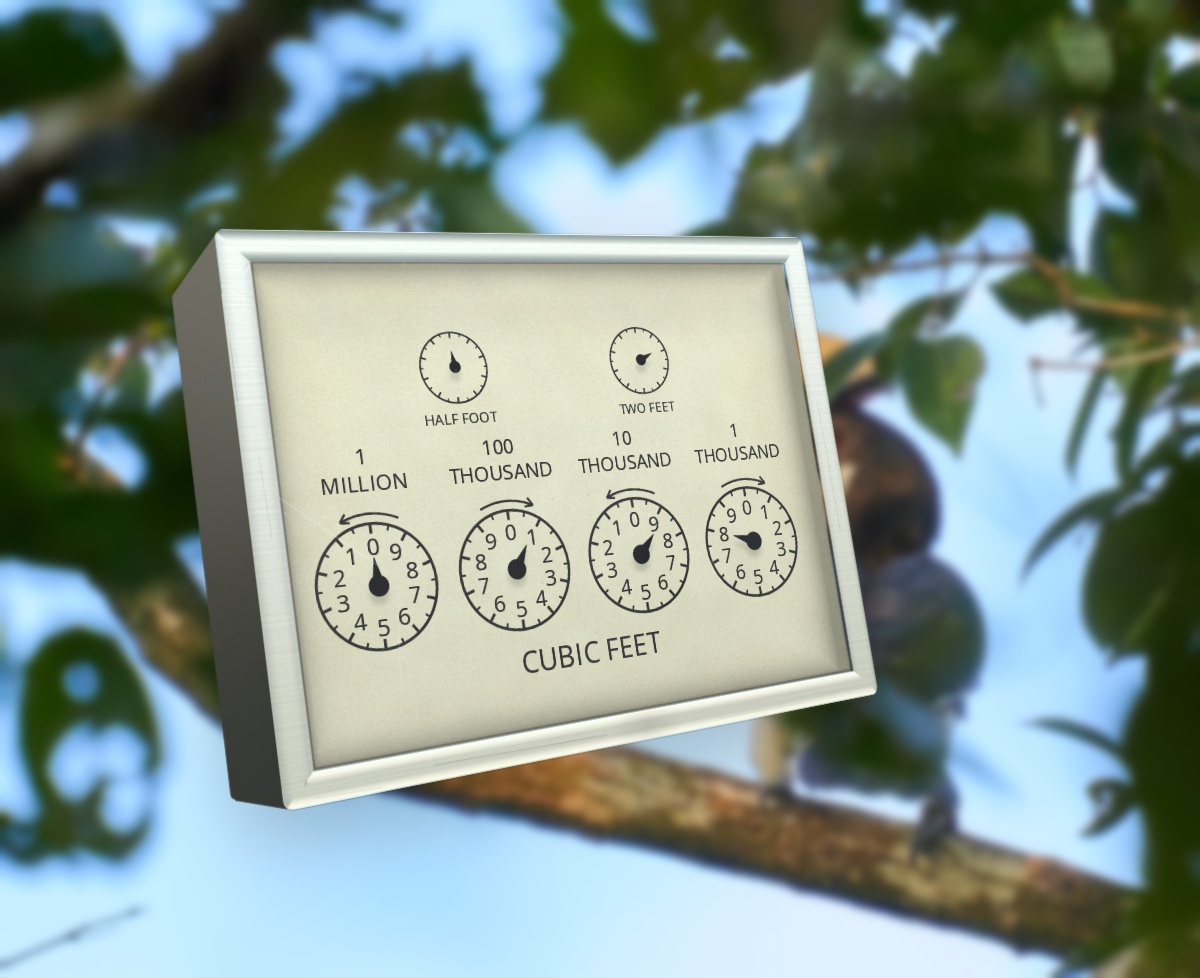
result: 8800 ft³
